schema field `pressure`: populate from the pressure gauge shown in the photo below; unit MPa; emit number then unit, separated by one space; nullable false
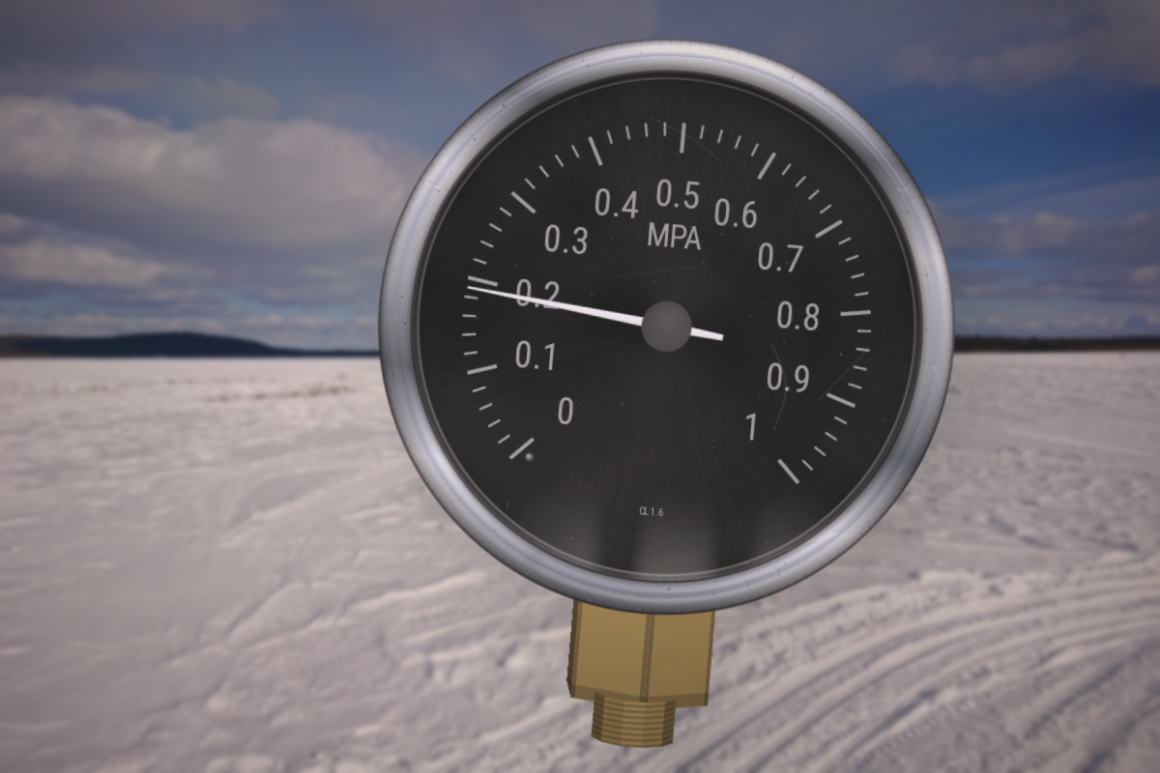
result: 0.19 MPa
